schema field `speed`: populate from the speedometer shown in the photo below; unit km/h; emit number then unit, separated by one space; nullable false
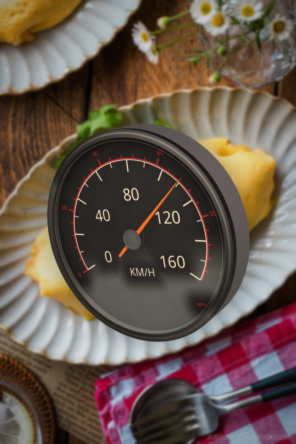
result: 110 km/h
